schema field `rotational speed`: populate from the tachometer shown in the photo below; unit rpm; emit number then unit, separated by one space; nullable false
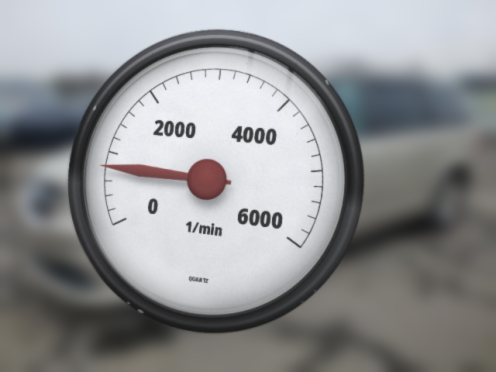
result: 800 rpm
